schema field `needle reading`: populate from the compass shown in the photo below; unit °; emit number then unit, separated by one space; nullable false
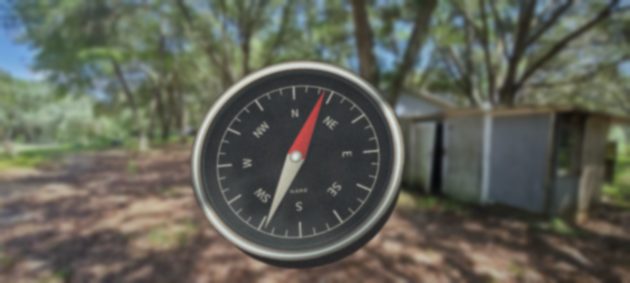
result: 25 °
